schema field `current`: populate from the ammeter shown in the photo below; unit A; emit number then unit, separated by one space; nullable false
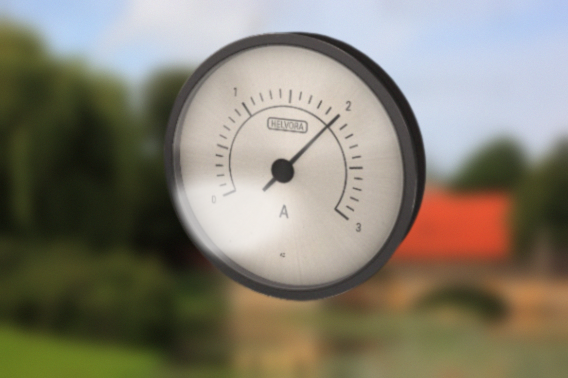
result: 2 A
